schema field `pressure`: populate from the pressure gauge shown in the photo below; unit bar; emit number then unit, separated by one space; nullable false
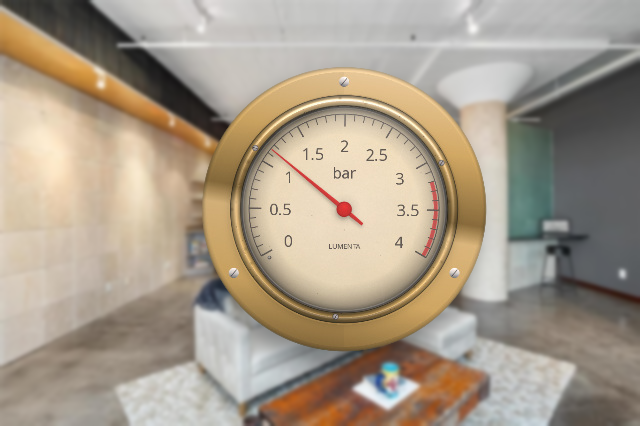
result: 1.15 bar
